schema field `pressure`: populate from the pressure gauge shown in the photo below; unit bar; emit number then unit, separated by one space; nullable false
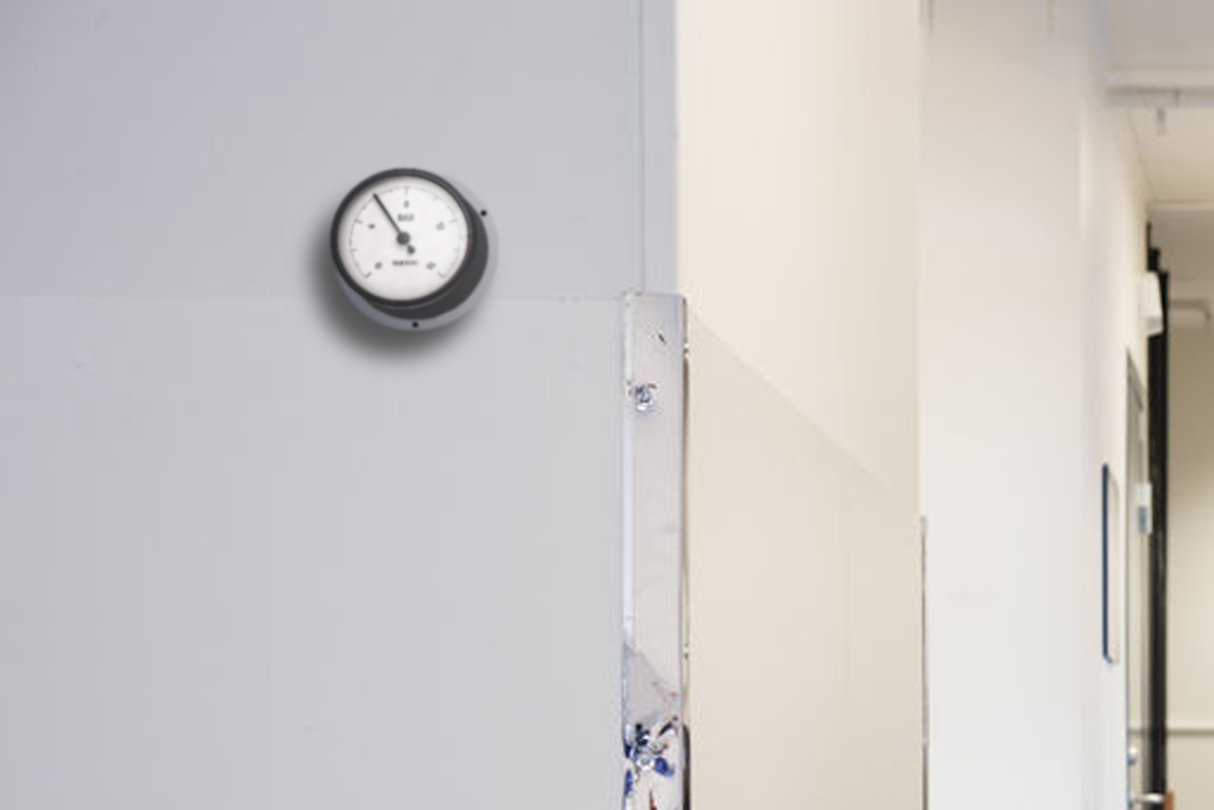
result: 6 bar
